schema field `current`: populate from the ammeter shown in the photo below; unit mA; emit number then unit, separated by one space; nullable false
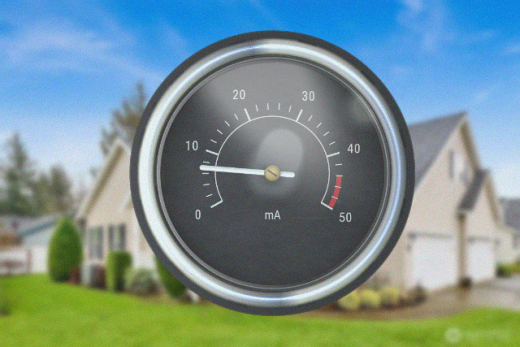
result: 7 mA
